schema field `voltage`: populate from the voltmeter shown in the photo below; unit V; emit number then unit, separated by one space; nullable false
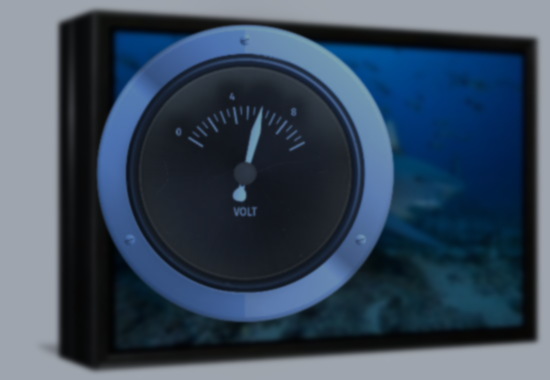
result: 6 V
